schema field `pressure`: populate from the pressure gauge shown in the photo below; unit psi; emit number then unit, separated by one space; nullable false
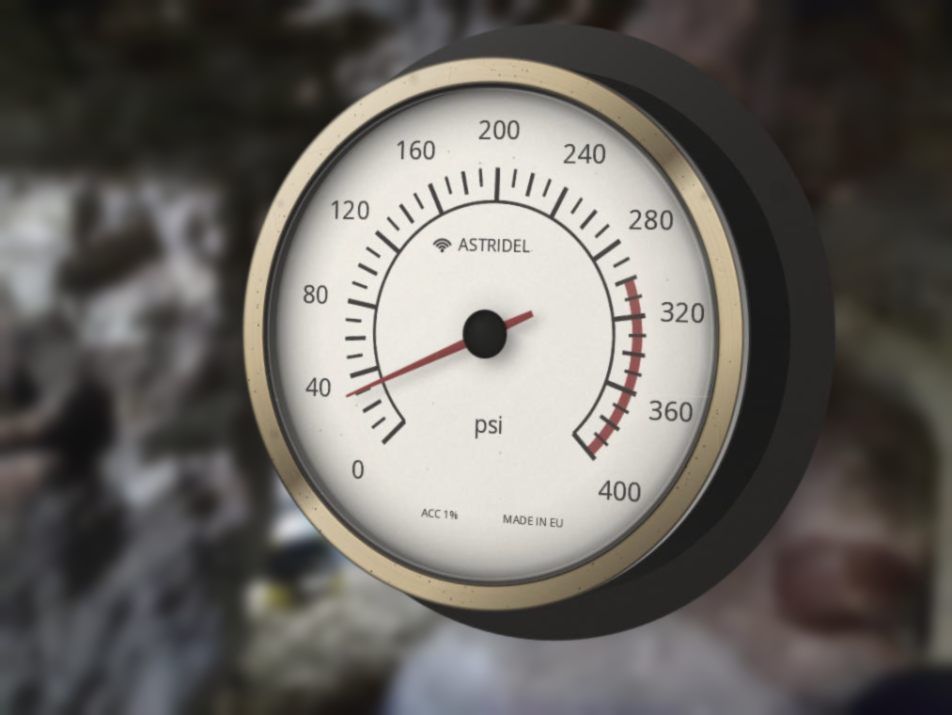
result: 30 psi
